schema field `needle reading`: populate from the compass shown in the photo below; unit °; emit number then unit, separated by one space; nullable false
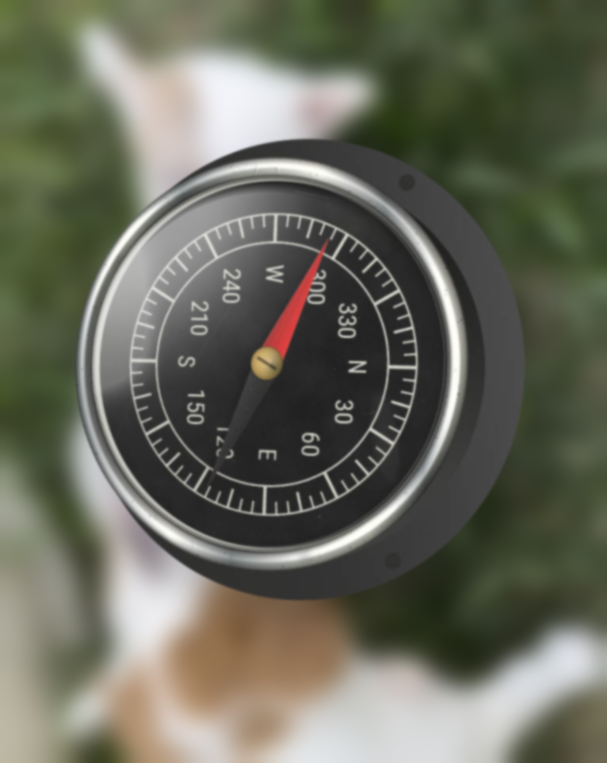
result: 295 °
